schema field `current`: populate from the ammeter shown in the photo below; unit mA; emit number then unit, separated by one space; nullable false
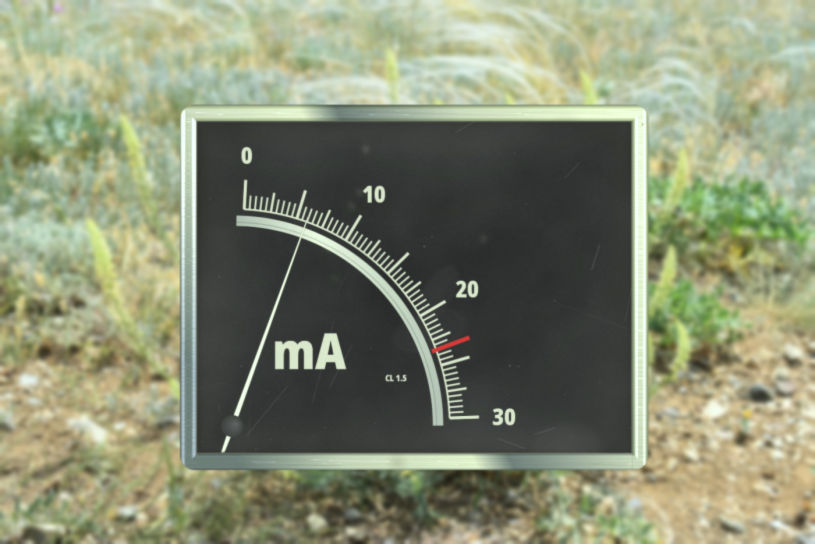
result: 6 mA
